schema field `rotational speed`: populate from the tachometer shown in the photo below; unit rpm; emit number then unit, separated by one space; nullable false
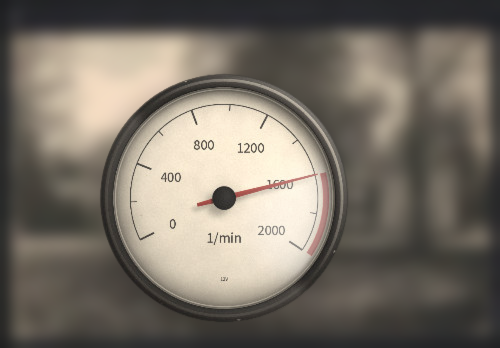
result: 1600 rpm
